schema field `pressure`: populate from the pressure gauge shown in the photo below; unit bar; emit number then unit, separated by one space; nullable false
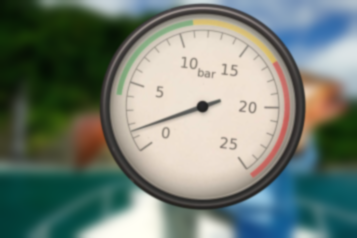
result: 1.5 bar
